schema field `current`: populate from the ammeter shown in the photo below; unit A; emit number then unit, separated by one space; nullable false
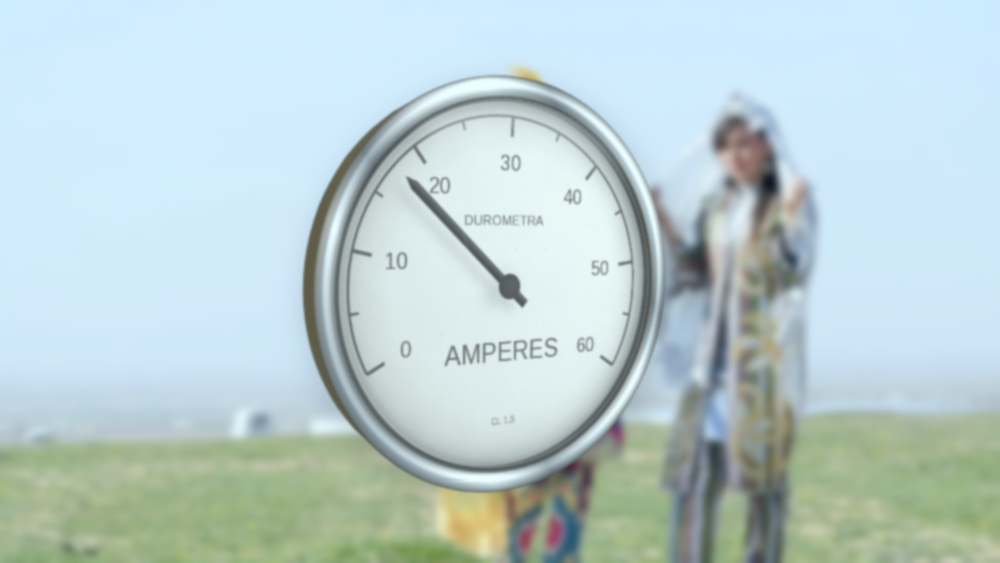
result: 17.5 A
